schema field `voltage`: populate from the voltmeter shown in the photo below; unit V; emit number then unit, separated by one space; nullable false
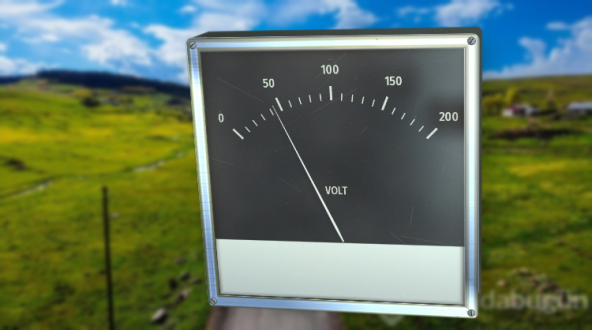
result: 45 V
